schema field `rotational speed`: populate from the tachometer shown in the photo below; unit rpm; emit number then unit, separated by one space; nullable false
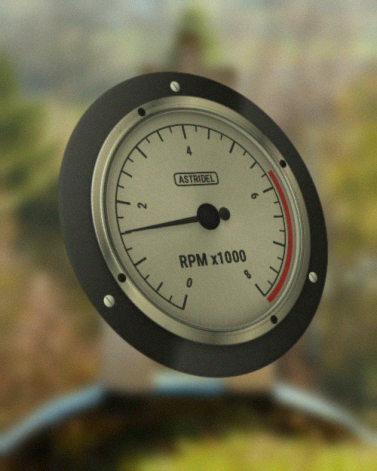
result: 1500 rpm
